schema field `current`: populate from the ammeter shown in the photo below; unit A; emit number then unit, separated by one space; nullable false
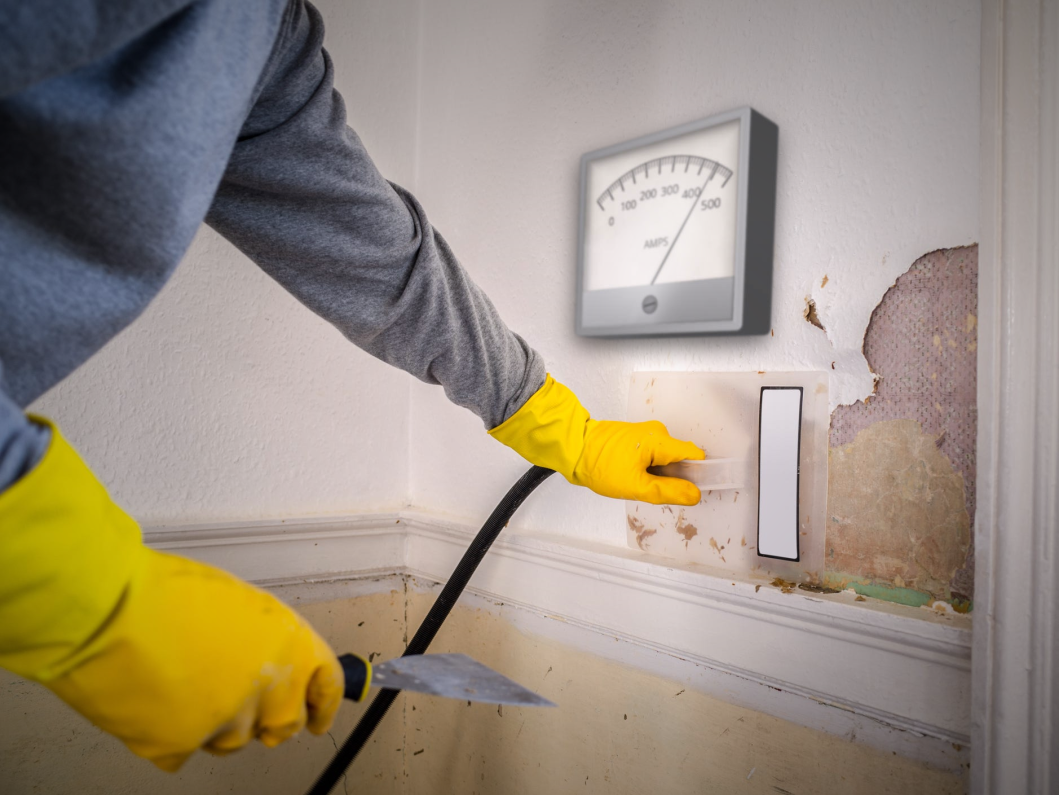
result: 450 A
